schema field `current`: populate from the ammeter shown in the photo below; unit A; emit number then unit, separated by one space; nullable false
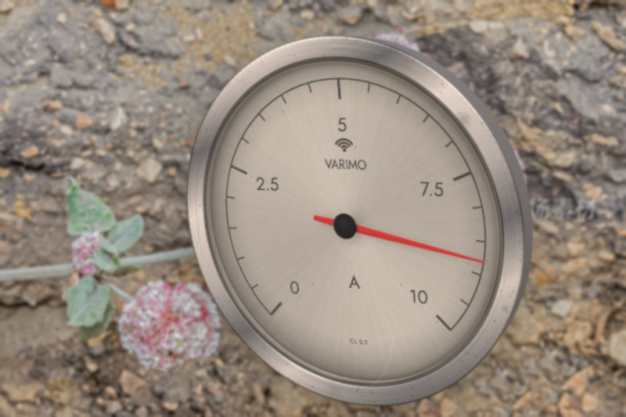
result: 8.75 A
